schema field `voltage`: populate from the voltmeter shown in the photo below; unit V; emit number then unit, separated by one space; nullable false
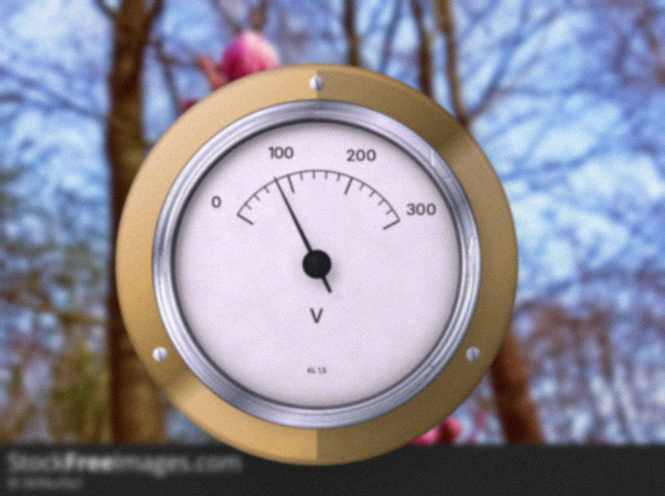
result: 80 V
